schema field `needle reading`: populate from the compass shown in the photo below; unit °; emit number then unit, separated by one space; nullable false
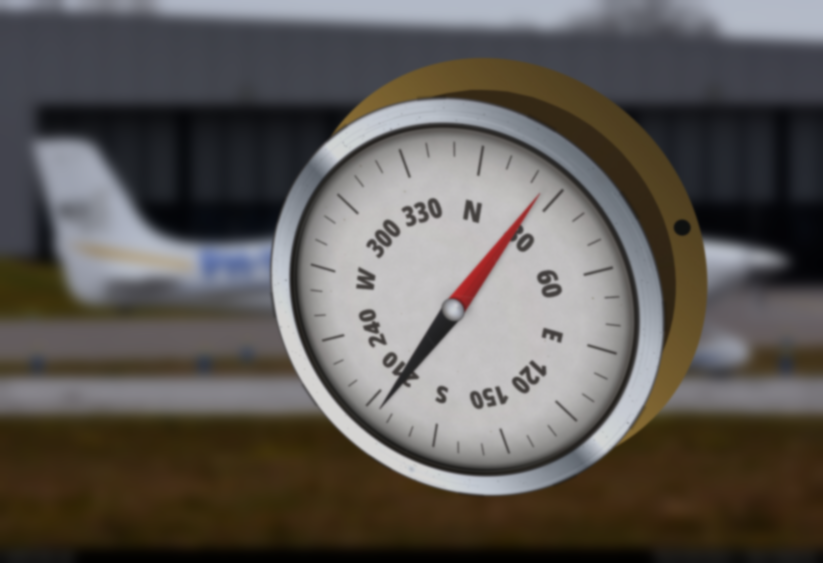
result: 25 °
